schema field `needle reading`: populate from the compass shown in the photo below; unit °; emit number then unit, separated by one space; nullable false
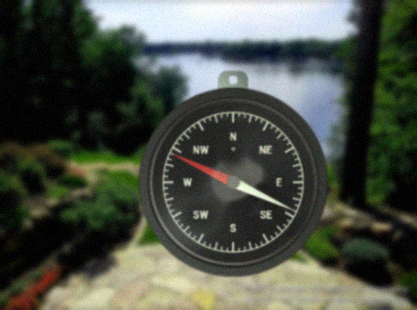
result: 295 °
